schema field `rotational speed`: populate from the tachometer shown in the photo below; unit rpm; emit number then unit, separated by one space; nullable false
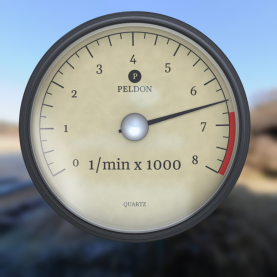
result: 6500 rpm
